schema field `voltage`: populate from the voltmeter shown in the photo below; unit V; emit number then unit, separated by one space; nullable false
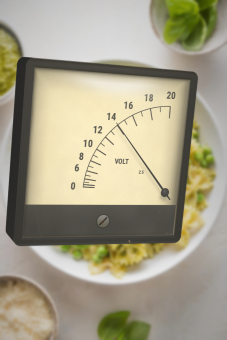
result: 14 V
